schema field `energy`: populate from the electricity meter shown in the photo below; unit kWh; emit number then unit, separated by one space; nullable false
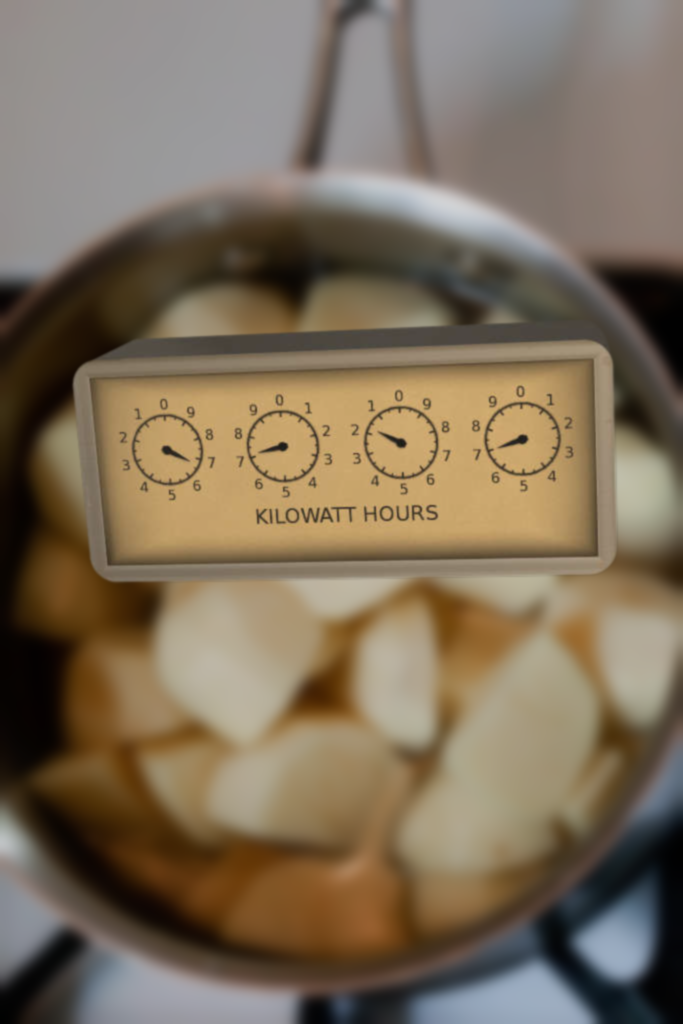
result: 6717 kWh
